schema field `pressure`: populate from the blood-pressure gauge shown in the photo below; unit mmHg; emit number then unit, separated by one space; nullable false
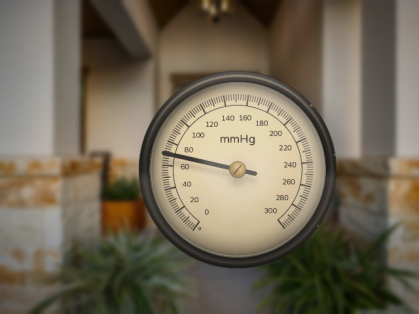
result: 70 mmHg
